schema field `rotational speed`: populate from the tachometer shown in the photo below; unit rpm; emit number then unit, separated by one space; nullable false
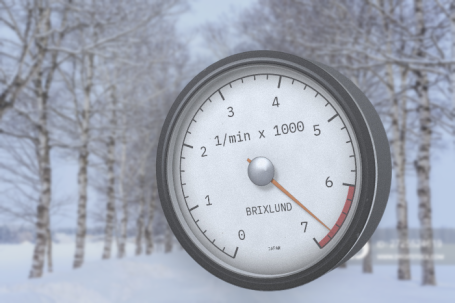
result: 6700 rpm
